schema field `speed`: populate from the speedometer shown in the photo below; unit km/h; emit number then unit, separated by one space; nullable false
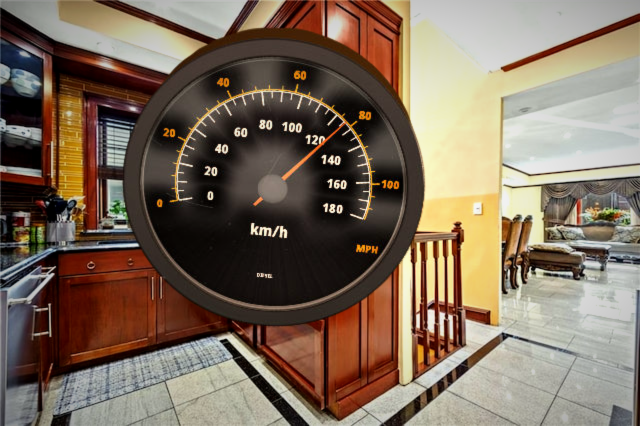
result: 125 km/h
